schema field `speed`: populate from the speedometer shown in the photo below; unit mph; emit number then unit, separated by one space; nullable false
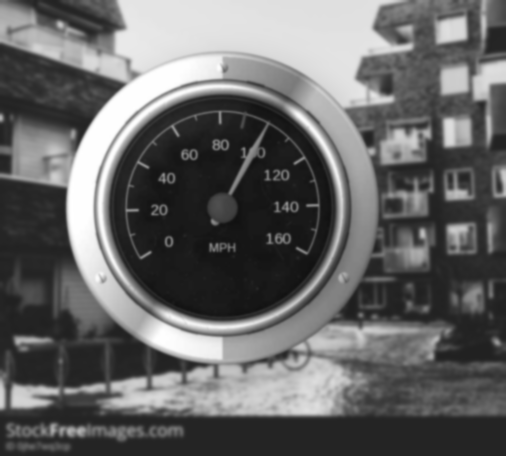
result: 100 mph
